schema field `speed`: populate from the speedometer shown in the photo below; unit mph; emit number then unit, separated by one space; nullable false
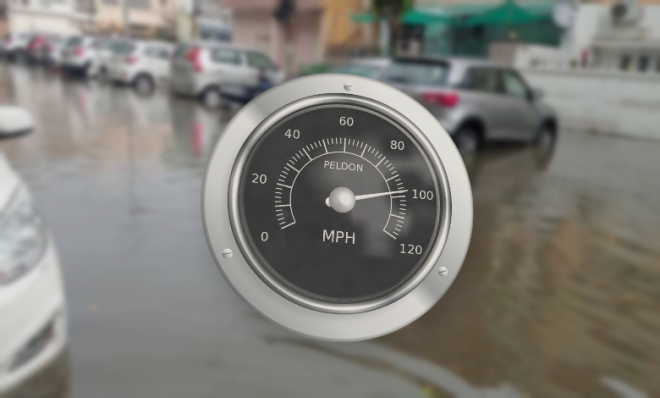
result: 98 mph
